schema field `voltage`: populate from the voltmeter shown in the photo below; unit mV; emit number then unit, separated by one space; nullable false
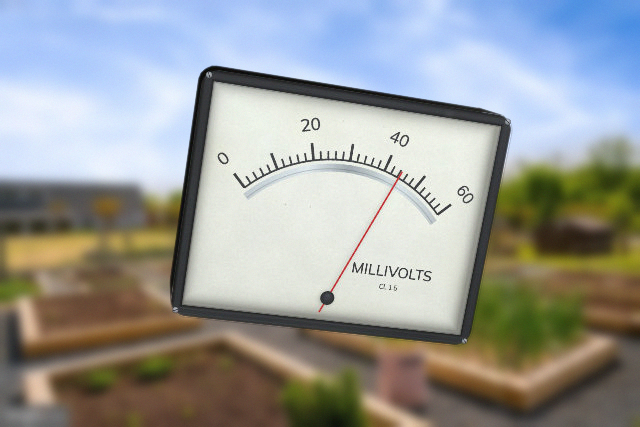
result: 44 mV
